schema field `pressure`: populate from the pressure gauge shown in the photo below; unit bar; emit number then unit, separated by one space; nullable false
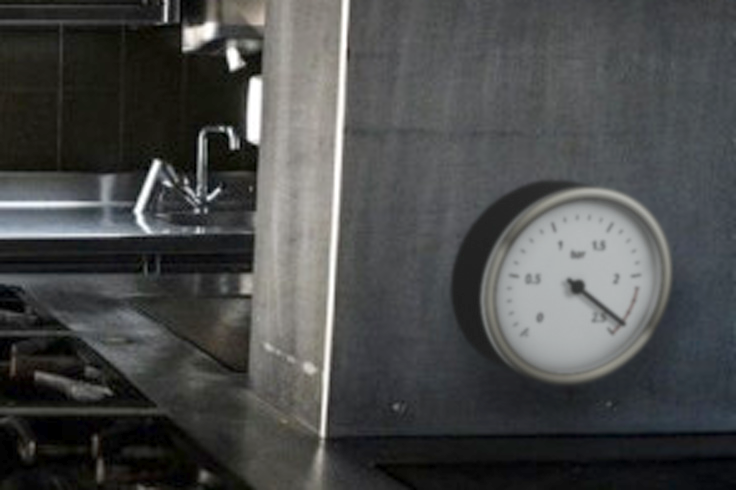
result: 2.4 bar
